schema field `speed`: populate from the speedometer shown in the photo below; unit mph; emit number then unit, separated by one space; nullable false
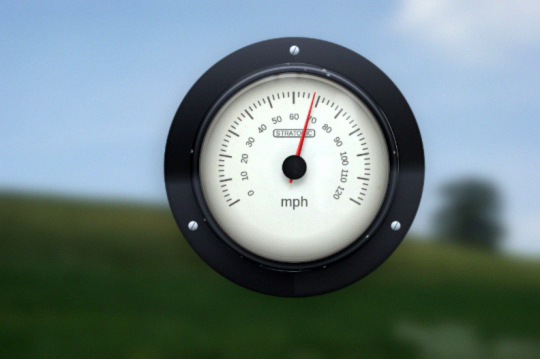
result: 68 mph
